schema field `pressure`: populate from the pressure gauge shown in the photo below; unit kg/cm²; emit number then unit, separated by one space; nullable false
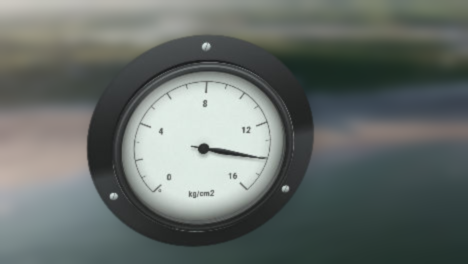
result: 14 kg/cm²
